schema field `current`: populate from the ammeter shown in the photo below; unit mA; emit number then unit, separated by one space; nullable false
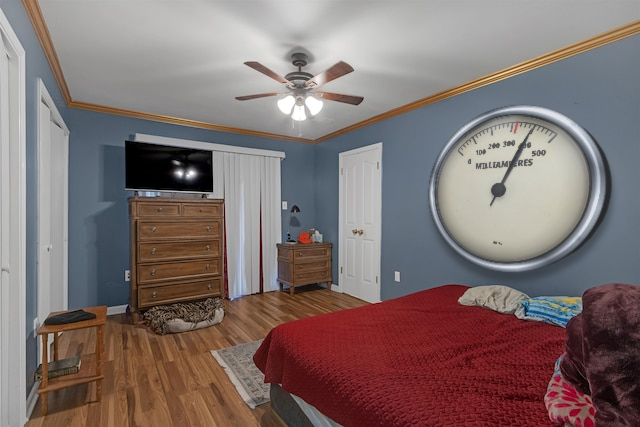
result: 400 mA
